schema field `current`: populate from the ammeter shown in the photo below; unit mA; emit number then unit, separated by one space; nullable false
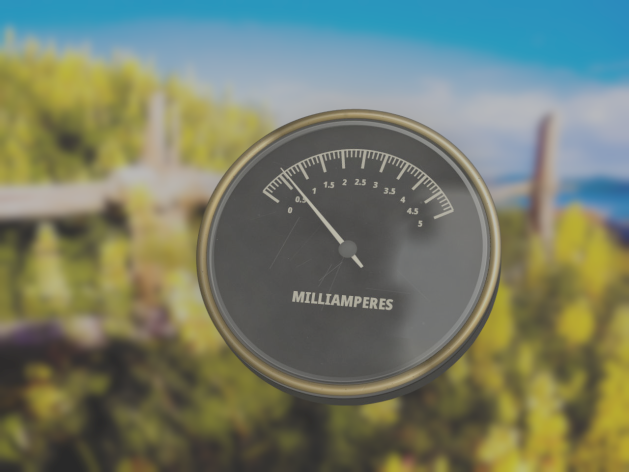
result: 0.6 mA
